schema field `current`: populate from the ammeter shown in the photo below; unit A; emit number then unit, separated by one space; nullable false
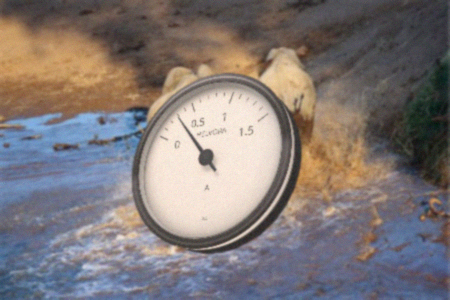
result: 0.3 A
